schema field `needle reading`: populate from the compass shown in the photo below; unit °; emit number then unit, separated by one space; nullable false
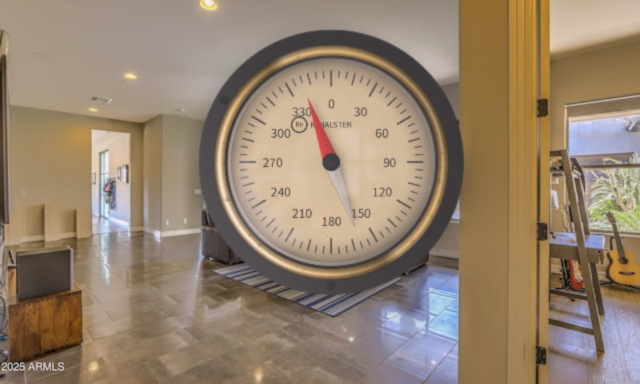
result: 340 °
